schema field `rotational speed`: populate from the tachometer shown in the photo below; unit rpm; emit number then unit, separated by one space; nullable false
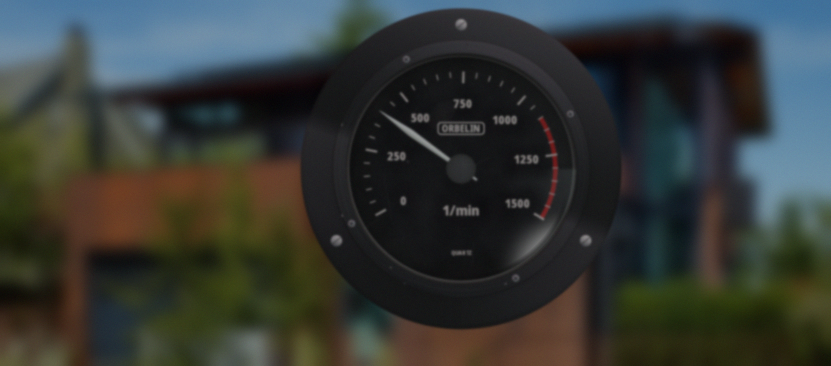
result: 400 rpm
